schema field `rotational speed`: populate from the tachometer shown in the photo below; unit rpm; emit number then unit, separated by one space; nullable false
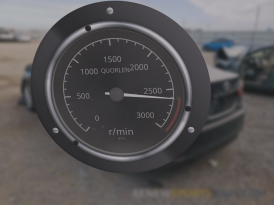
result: 2600 rpm
